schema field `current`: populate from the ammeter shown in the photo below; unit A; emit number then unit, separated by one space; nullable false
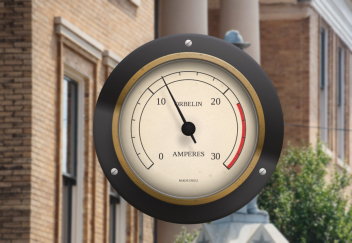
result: 12 A
